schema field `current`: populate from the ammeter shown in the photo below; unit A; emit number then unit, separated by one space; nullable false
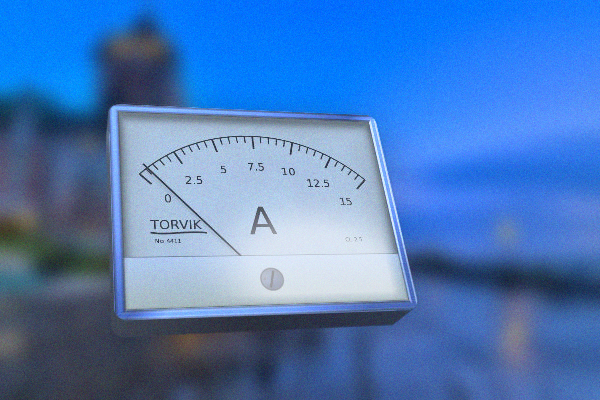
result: 0.5 A
